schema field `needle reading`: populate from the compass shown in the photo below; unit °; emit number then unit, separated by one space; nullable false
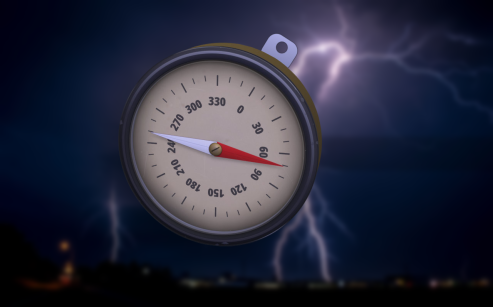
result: 70 °
